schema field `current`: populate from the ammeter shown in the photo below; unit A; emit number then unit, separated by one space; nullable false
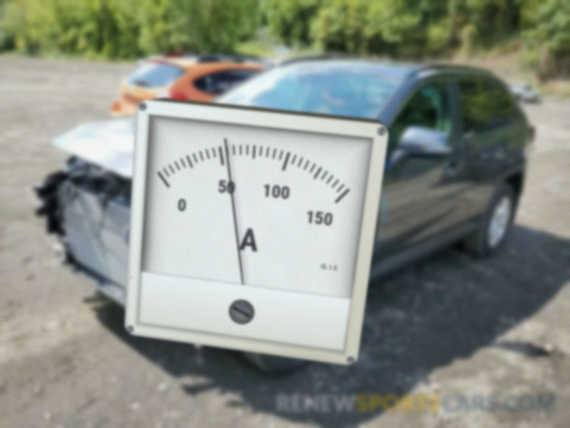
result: 55 A
